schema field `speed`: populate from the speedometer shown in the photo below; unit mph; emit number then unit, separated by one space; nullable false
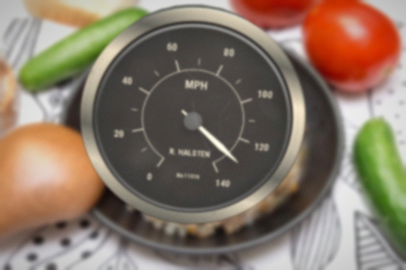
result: 130 mph
